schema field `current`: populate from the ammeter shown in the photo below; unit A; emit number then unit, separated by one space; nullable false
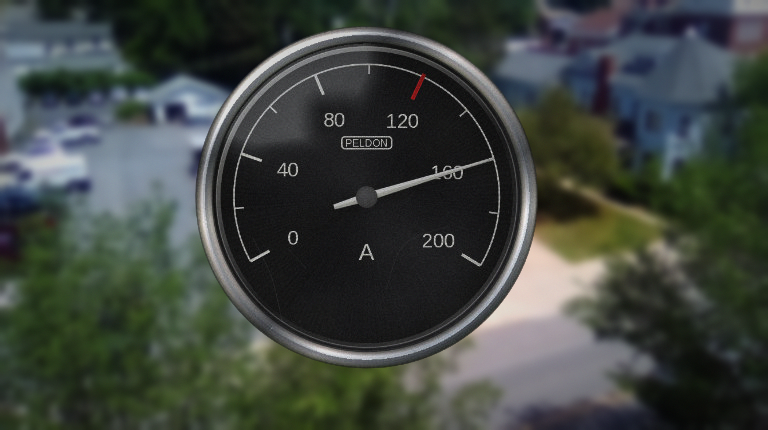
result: 160 A
